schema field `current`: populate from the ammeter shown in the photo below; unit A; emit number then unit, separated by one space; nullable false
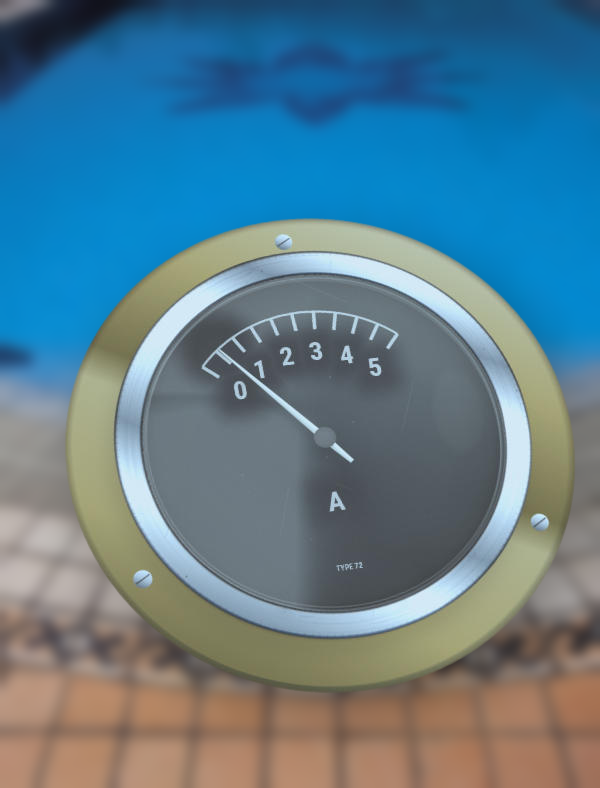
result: 0.5 A
